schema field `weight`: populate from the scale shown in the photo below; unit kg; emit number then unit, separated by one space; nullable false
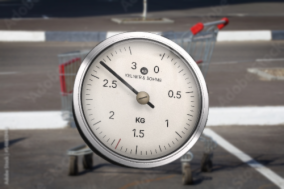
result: 2.65 kg
